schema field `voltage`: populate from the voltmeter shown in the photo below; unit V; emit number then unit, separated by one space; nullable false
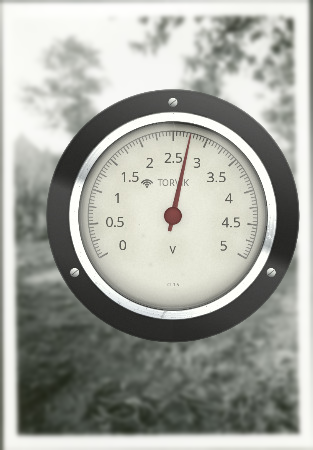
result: 2.75 V
